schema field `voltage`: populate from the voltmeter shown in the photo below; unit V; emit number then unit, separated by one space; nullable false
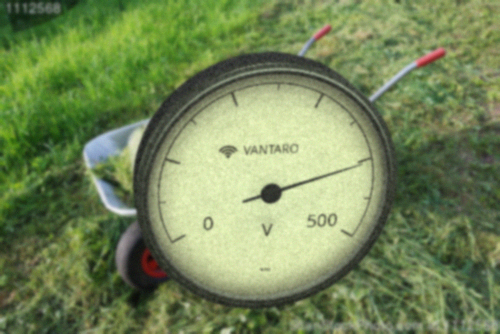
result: 400 V
